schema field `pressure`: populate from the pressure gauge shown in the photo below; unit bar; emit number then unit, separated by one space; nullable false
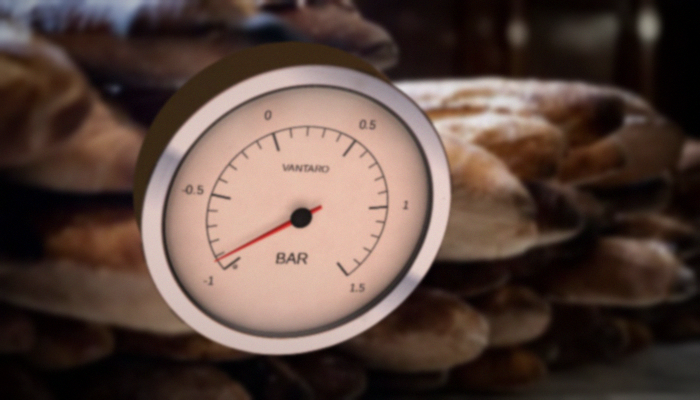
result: -0.9 bar
